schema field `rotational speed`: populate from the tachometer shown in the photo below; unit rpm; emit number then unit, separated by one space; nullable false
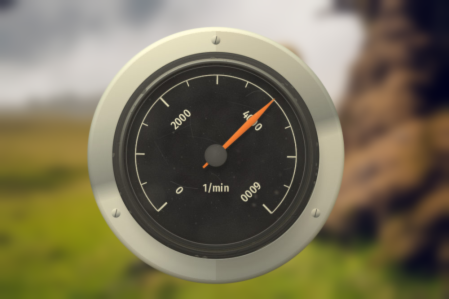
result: 4000 rpm
